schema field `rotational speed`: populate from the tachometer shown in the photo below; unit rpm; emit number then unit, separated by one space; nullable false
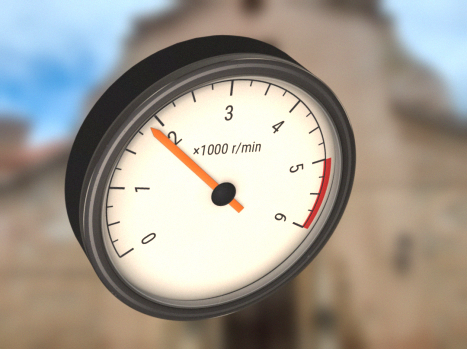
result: 1875 rpm
